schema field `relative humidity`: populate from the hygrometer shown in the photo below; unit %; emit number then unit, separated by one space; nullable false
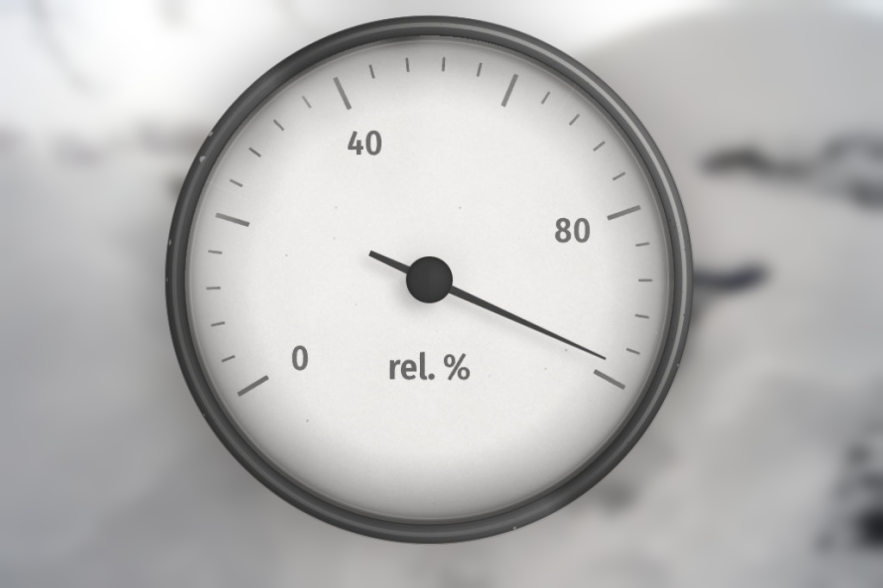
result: 98 %
